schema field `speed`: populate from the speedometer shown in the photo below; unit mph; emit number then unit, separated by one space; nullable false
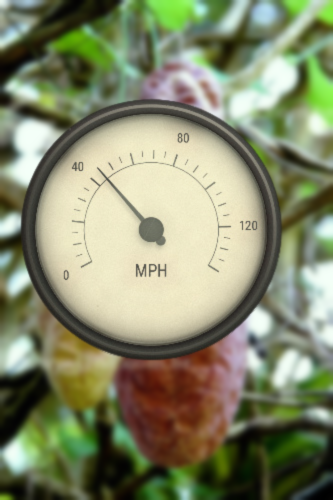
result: 45 mph
